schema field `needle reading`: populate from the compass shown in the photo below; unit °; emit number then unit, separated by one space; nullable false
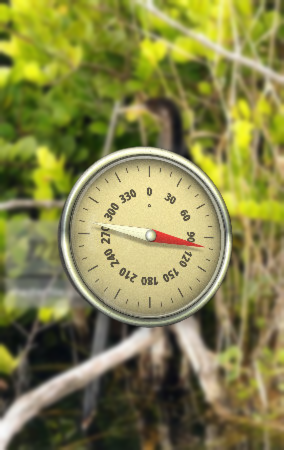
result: 100 °
